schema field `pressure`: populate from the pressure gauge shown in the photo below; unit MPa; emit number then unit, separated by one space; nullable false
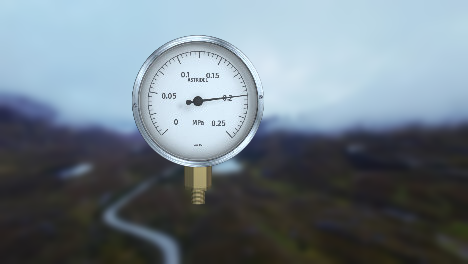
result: 0.2 MPa
